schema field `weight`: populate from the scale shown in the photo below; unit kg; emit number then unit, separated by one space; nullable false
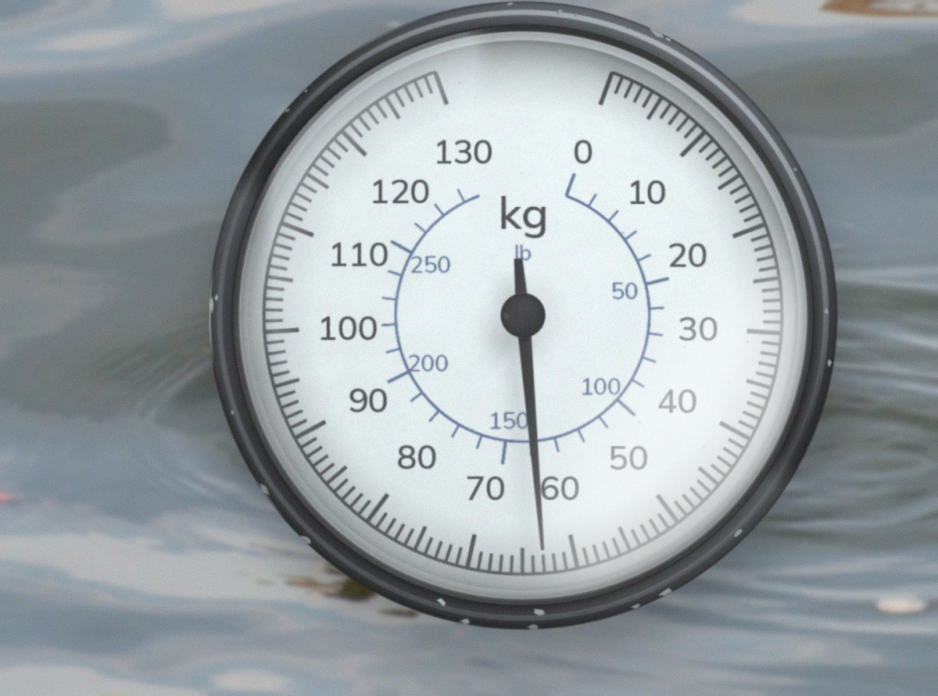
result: 63 kg
